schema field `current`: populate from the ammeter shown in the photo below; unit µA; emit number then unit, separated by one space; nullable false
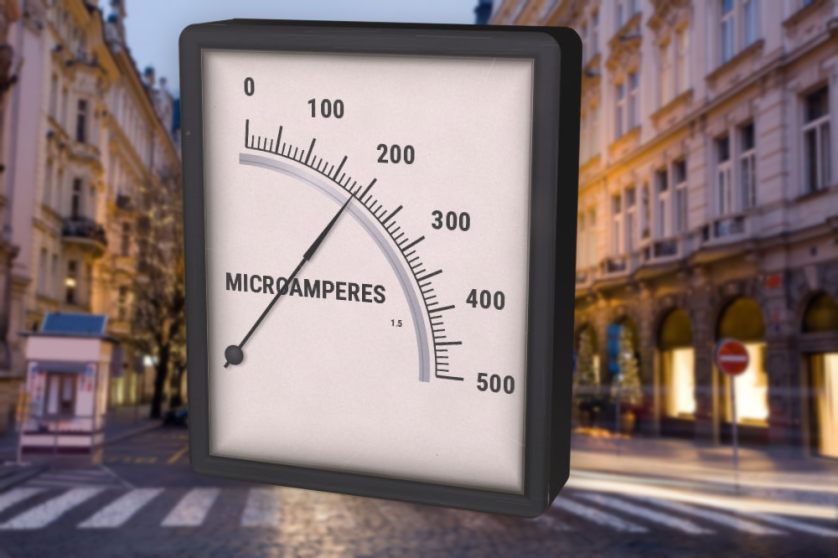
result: 190 µA
